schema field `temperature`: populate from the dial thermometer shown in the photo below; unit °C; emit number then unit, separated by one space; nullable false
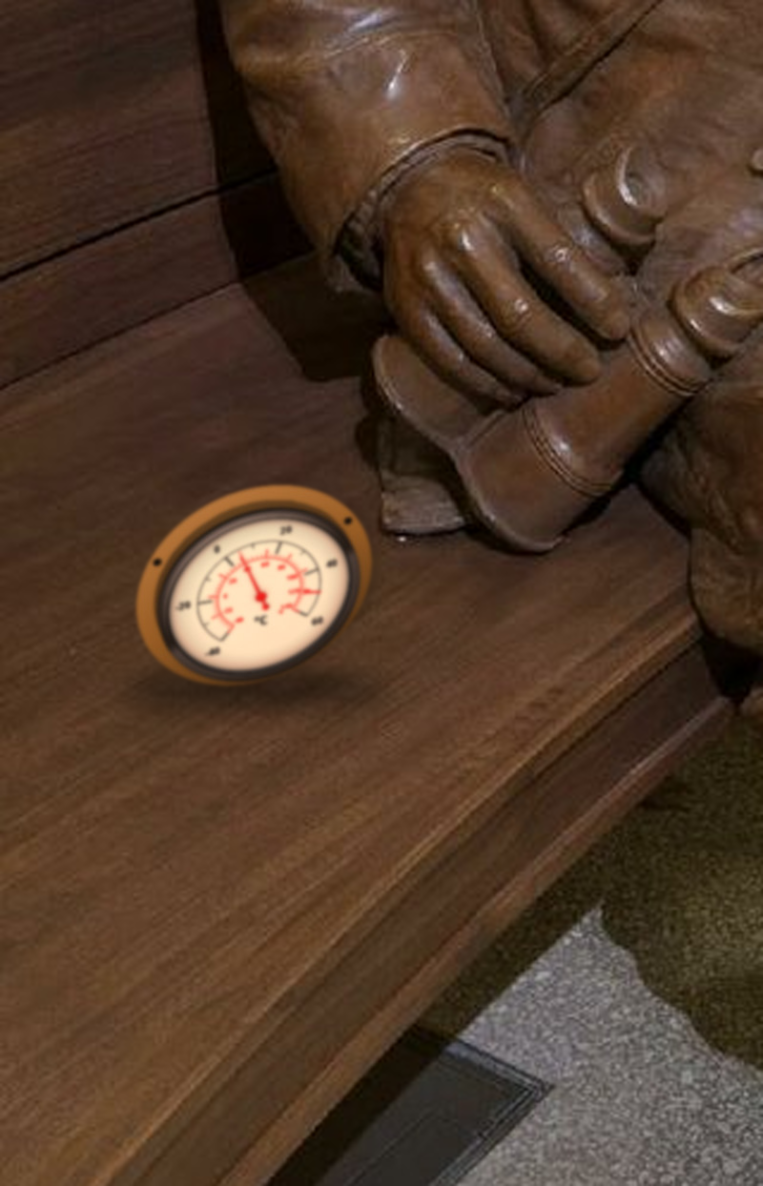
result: 5 °C
